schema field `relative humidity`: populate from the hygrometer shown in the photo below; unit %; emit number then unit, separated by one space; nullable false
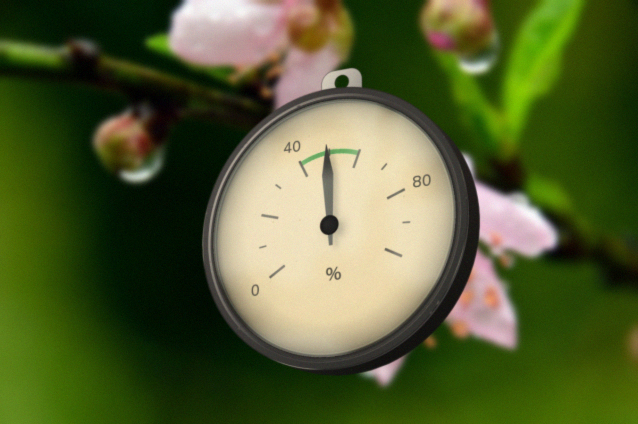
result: 50 %
